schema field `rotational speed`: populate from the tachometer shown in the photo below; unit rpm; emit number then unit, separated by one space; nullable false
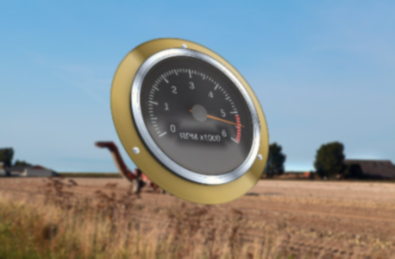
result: 5500 rpm
